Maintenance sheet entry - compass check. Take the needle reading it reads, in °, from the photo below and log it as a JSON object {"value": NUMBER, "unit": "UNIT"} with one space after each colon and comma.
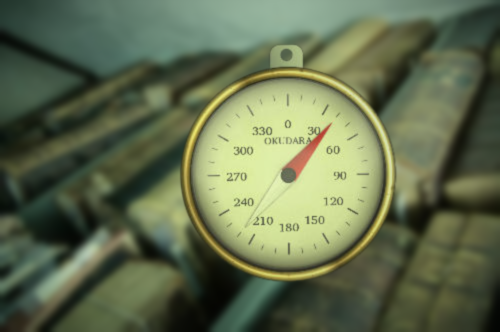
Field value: {"value": 40, "unit": "°"}
